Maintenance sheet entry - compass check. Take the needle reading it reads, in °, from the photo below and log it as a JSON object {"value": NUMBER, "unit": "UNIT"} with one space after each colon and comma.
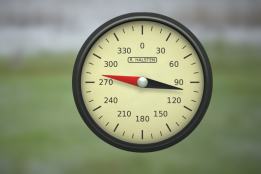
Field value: {"value": 280, "unit": "°"}
